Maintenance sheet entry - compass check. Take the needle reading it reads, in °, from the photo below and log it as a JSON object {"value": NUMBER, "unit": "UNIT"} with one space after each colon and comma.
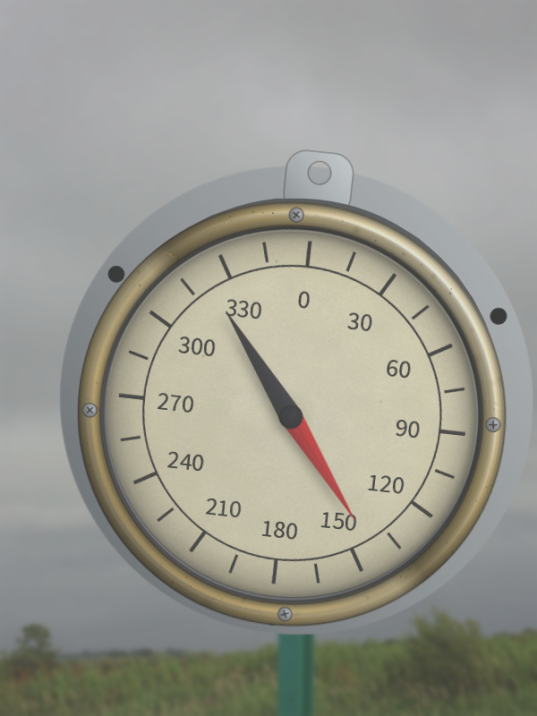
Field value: {"value": 142.5, "unit": "°"}
